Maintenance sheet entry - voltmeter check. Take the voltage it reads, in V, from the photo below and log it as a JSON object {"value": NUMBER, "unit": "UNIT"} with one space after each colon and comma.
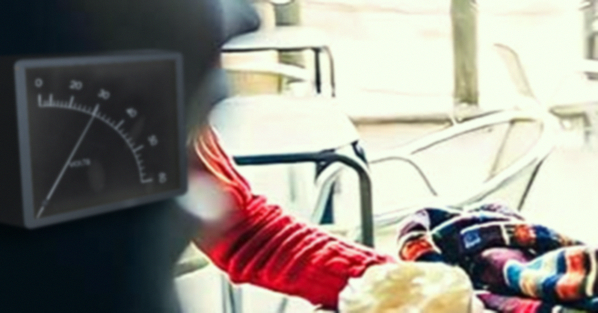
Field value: {"value": 30, "unit": "V"}
